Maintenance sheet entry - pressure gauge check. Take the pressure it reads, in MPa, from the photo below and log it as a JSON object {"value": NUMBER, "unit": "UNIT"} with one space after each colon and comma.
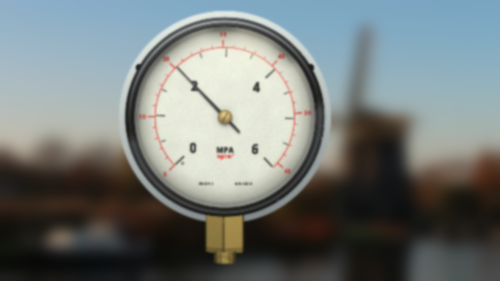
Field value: {"value": 2, "unit": "MPa"}
